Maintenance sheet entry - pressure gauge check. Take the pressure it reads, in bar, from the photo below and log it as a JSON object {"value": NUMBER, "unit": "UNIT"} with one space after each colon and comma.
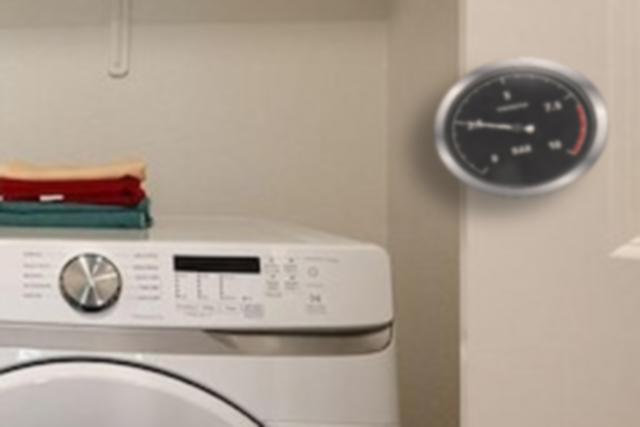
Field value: {"value": 2.5, "unit": "bar"}
